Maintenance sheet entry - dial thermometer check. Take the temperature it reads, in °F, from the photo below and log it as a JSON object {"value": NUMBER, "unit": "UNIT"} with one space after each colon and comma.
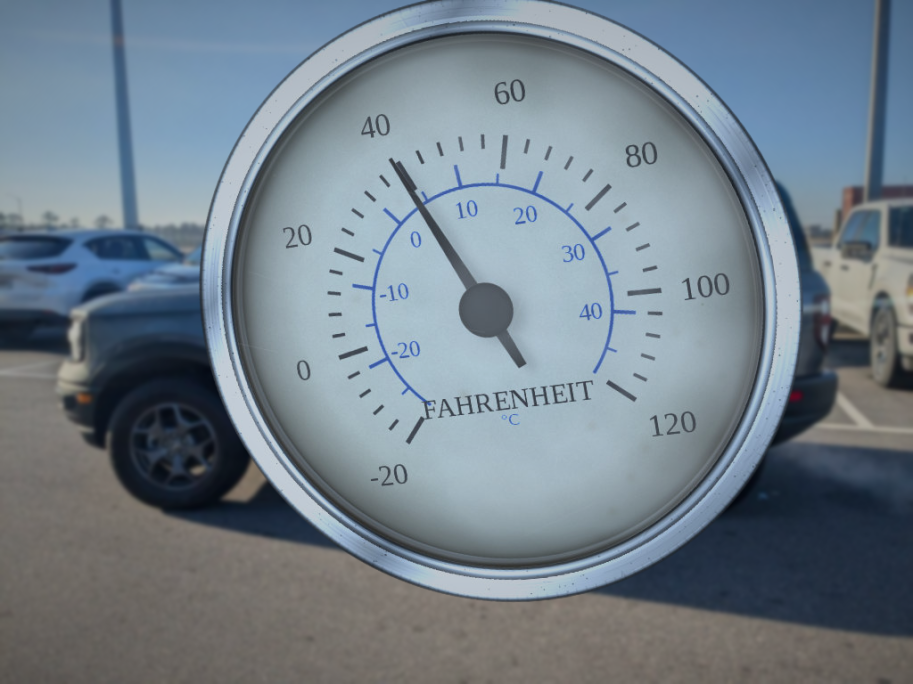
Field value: {"value": 40, "unit": "°F"}
